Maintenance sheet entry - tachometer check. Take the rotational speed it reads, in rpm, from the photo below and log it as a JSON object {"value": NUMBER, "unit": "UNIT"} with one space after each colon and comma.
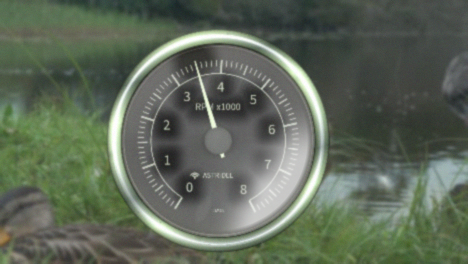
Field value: {"value": 3500, "unit": "rpm"}
